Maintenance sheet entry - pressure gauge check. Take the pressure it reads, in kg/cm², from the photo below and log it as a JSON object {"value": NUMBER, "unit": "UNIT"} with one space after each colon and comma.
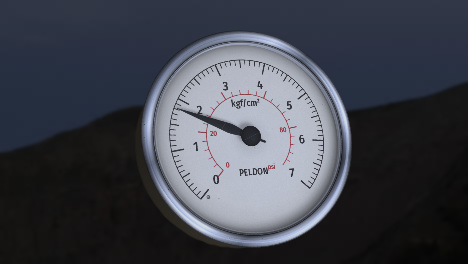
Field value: {"value": 1.8, "unit": "kg/cm²"}
